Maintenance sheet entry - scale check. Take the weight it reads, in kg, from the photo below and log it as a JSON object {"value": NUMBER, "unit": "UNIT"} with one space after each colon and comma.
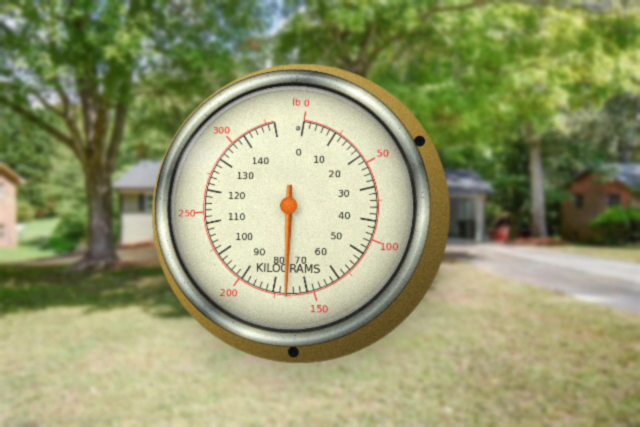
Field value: {"value": 76, "unit": "kg"}
